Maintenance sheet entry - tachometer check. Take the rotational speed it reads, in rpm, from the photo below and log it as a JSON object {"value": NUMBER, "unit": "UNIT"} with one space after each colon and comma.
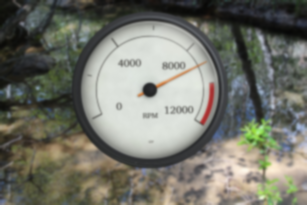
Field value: {"value": 9000, "unit": "rpm"}
